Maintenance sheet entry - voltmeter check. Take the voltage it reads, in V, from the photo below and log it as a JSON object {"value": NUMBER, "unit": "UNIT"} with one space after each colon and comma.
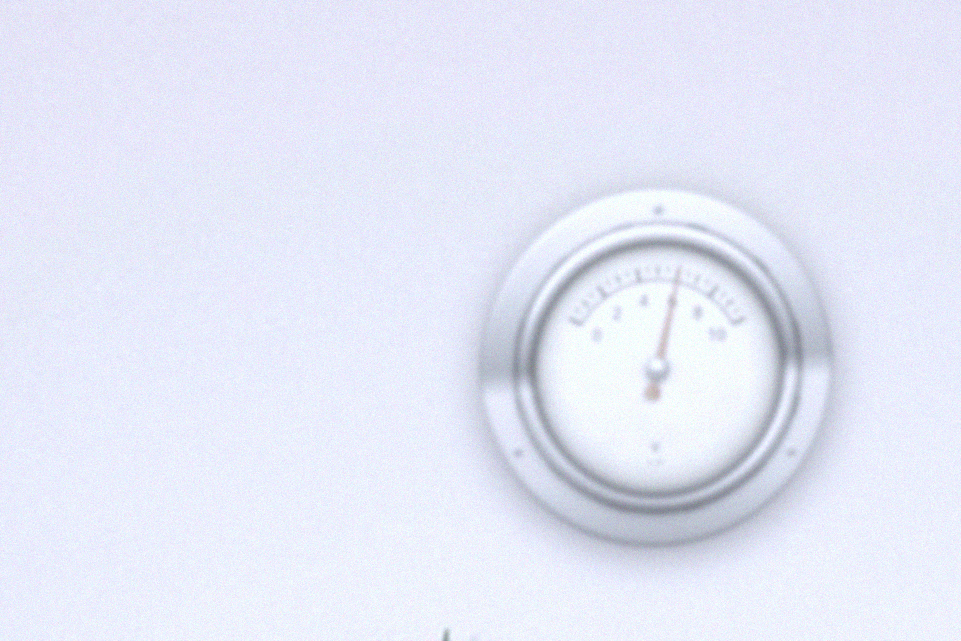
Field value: {"value": 6, "unit": "V"}
